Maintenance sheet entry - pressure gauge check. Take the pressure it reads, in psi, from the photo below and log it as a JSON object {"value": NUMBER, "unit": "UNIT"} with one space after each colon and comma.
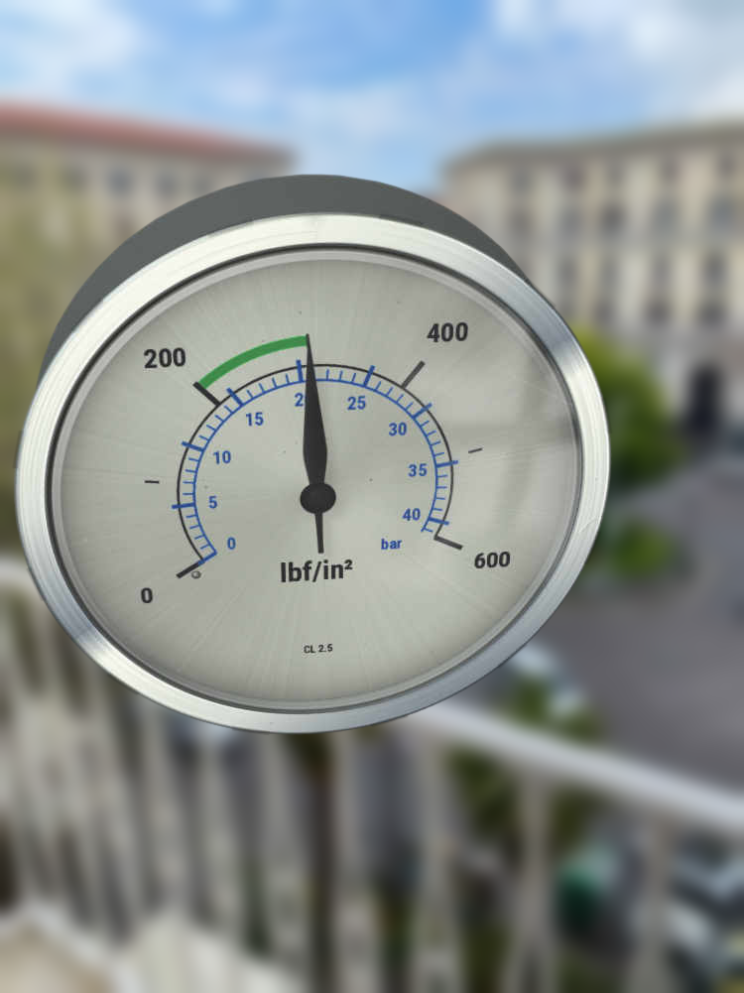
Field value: {"value": 300, "unit": "psi"}
